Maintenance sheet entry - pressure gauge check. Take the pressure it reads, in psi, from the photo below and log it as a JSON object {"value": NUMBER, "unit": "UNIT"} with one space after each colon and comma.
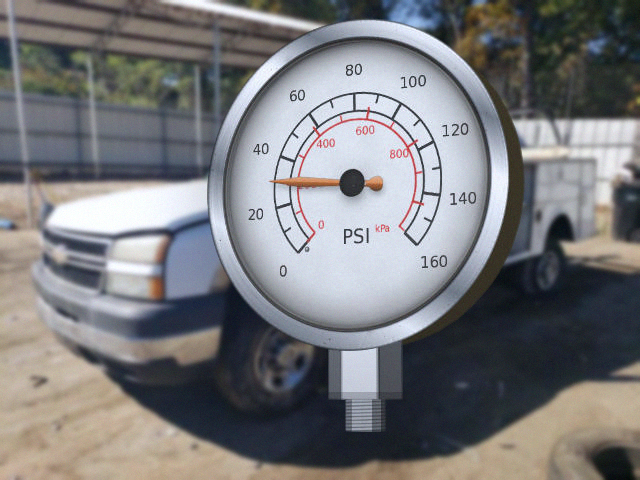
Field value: {"value": 30, "unit": "psi"}
